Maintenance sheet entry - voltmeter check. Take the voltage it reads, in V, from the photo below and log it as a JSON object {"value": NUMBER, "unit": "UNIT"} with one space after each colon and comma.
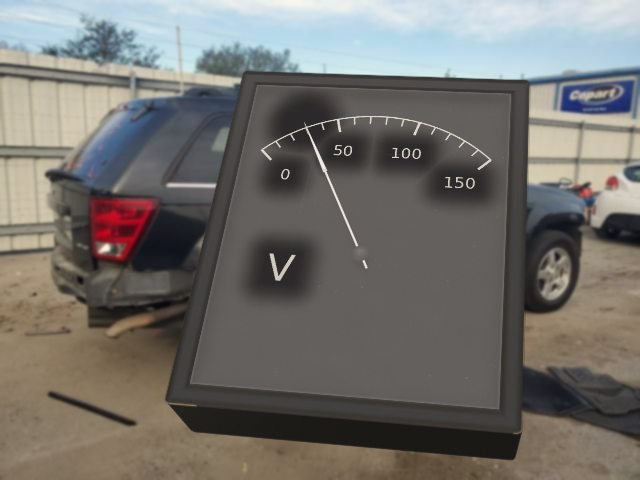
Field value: {"value": 30, "unit": "V"}
